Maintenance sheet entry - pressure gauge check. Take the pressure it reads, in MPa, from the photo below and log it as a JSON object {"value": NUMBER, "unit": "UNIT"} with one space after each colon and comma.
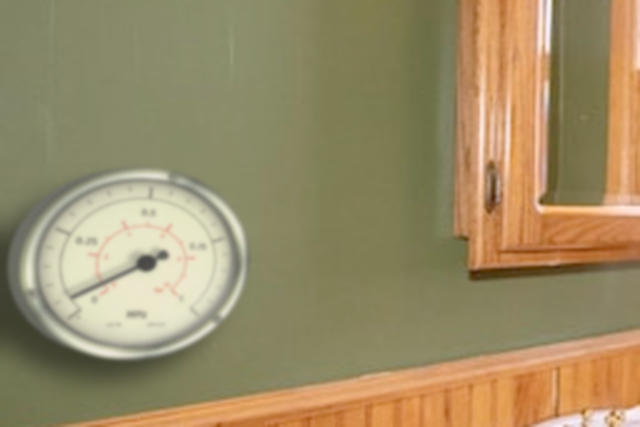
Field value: {"value": 0.05, "unit": "MPa"}
